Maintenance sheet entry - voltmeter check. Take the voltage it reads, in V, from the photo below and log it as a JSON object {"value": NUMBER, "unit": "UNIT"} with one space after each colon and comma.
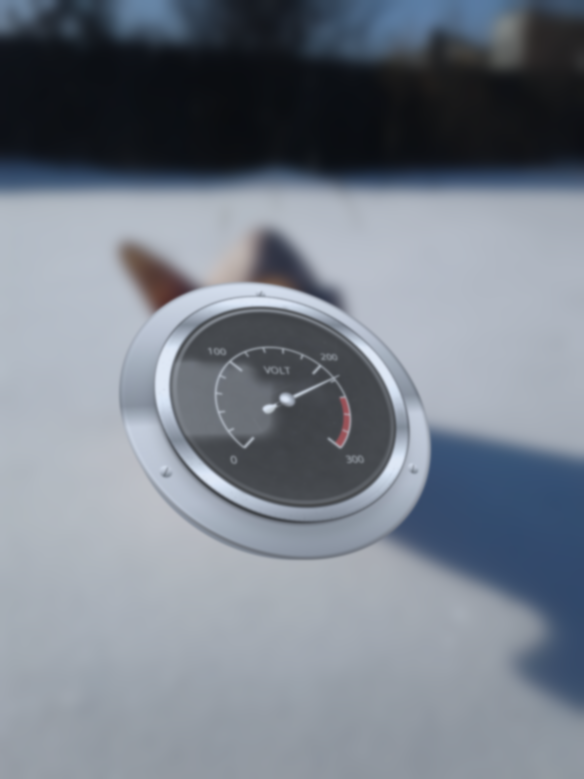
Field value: {"value": 220, "unit": "V"}
